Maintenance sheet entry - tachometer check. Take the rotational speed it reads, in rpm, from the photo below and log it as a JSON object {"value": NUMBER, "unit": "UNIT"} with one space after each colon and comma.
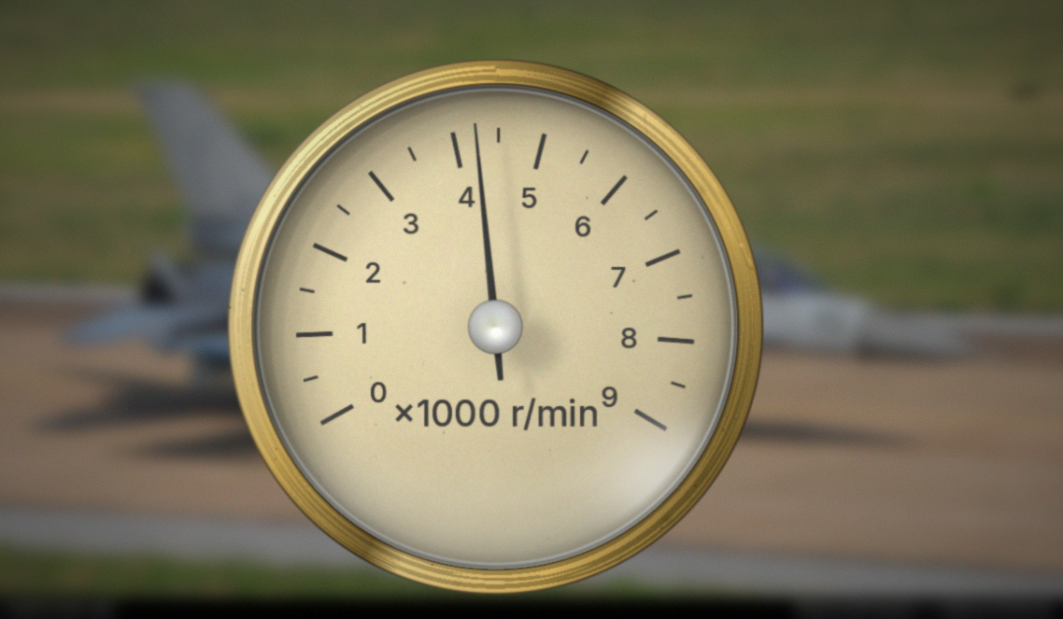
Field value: {"value": 4250, "unit": "rpm"}
